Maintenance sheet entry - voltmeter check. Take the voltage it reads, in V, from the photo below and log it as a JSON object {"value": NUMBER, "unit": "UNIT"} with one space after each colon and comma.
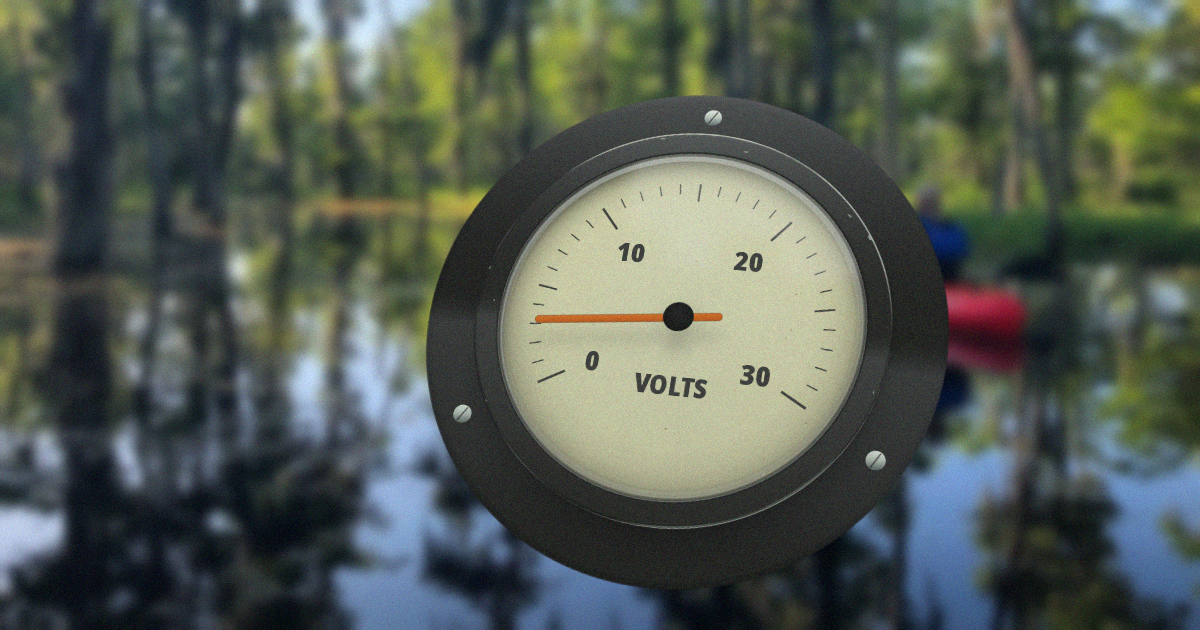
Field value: {"value": 3, "unit": "V"}
